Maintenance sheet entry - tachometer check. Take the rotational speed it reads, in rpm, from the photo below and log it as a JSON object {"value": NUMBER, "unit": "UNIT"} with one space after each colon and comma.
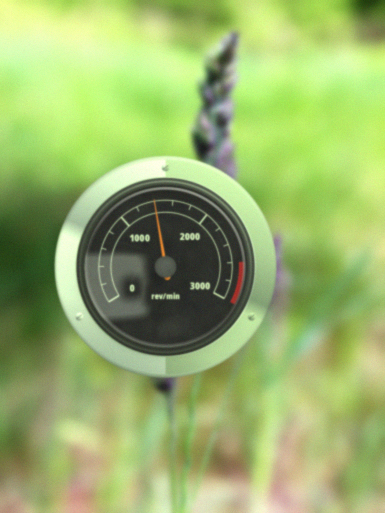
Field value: {"value": 1400, "unit": "rpm"}
